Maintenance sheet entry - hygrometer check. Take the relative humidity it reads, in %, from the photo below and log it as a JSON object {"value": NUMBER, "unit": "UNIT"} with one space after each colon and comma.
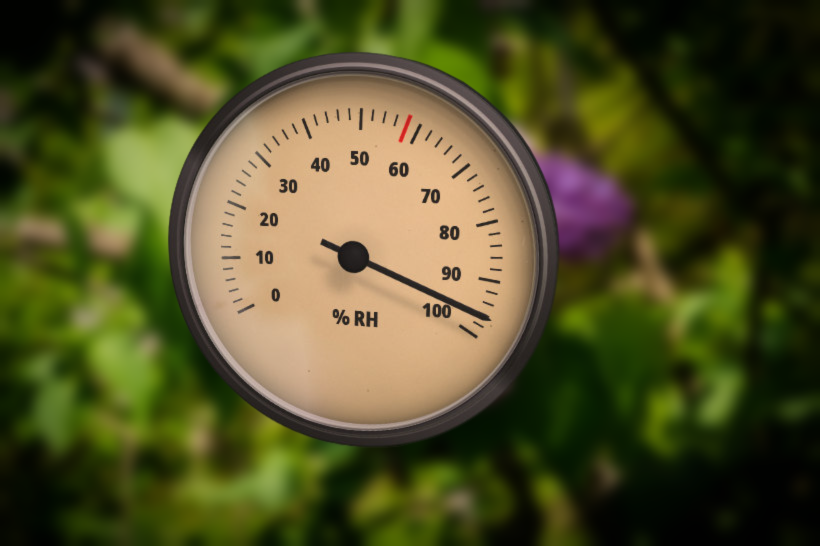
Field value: {"value": 96, "unit": "%"}
